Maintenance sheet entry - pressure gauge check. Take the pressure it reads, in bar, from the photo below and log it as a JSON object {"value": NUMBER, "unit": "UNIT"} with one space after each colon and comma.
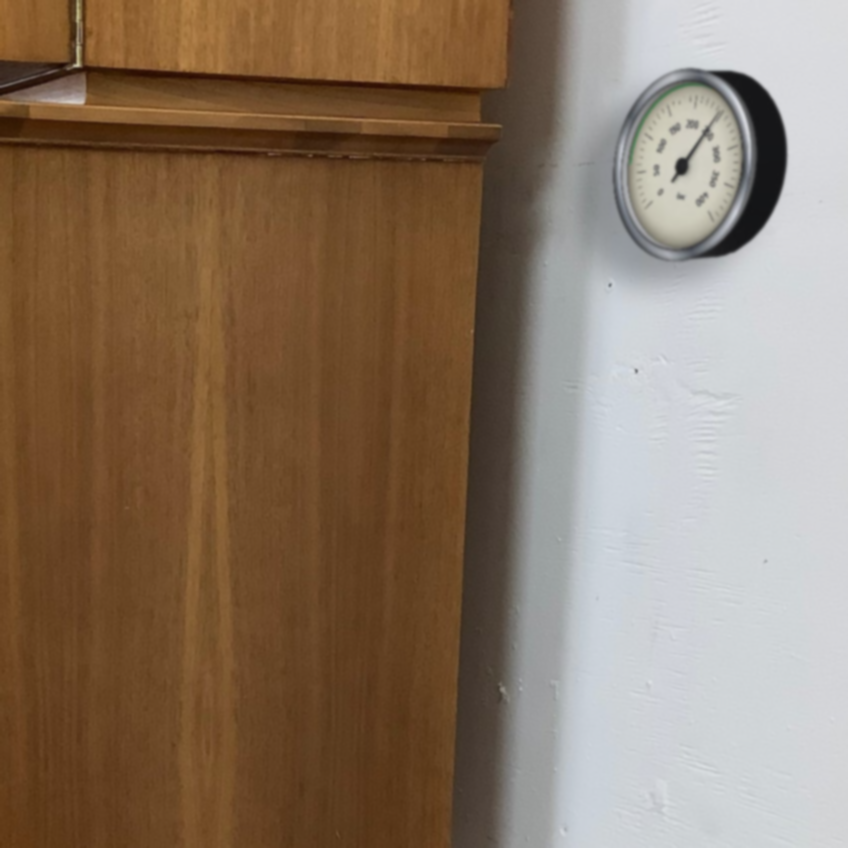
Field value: {"value": 250, "unit": "bar"}
